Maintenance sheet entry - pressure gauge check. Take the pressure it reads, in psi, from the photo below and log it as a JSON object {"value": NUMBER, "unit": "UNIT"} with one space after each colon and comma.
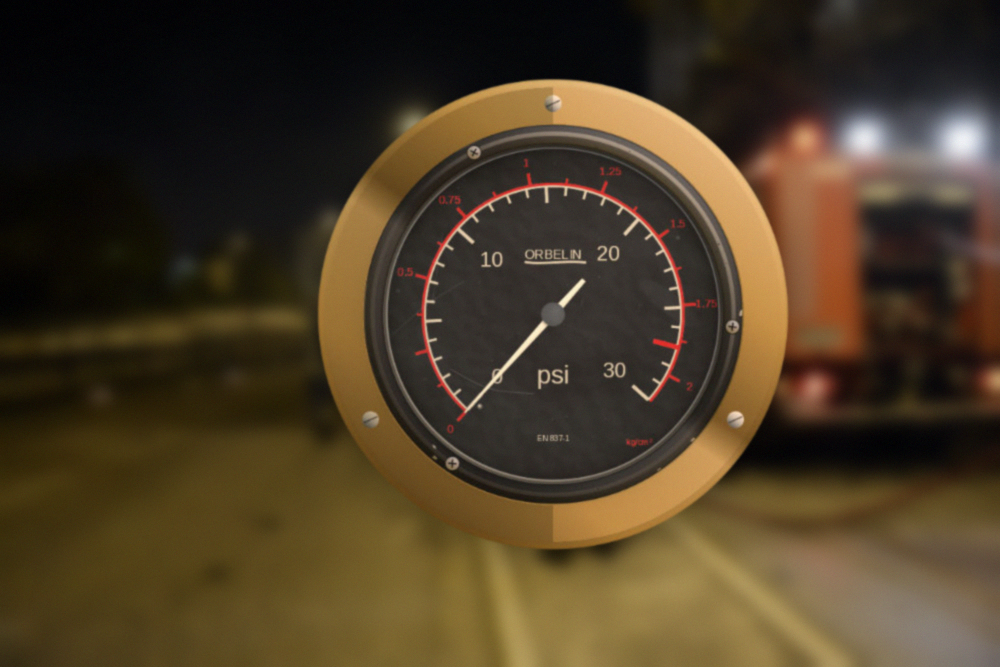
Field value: {"value": 0, "unit": "psi"}
